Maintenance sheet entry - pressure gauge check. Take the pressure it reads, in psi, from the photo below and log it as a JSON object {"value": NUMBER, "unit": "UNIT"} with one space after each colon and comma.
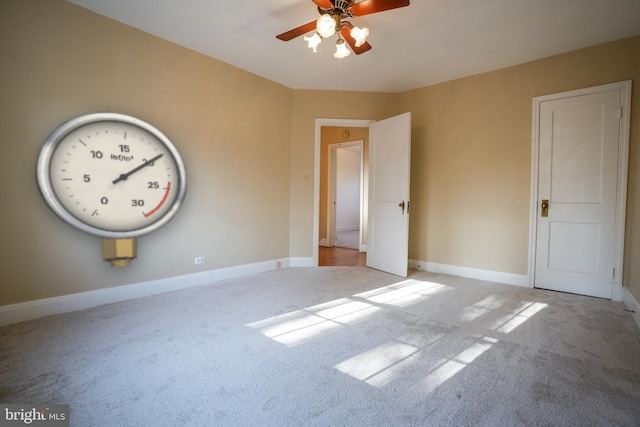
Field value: {"value": 20, "unit": "psi"}
